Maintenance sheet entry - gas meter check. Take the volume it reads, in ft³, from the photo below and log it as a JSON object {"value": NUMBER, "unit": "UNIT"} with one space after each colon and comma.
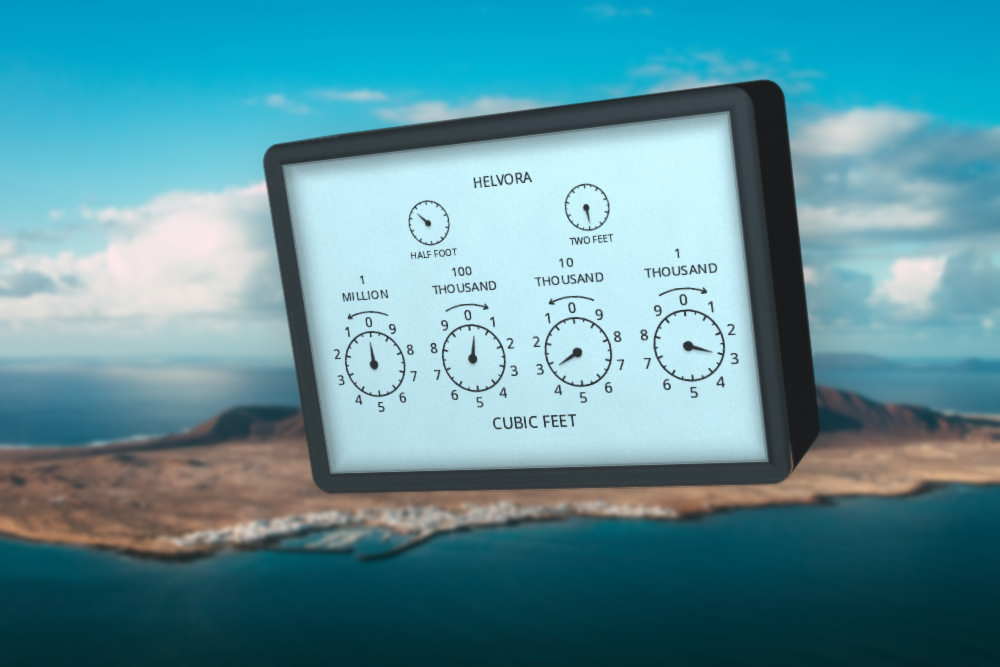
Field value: {"value": 3300, "unit": "ft³"}
